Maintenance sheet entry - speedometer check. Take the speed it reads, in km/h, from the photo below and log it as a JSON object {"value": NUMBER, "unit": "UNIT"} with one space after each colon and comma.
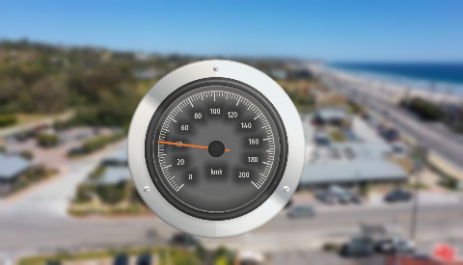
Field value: {"value": 40, "unit": "km/h"}
